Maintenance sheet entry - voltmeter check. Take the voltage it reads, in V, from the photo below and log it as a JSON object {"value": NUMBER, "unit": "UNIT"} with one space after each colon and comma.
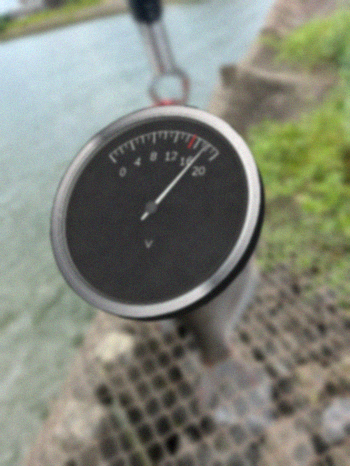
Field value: {"value": 18, "unit": "V"}
